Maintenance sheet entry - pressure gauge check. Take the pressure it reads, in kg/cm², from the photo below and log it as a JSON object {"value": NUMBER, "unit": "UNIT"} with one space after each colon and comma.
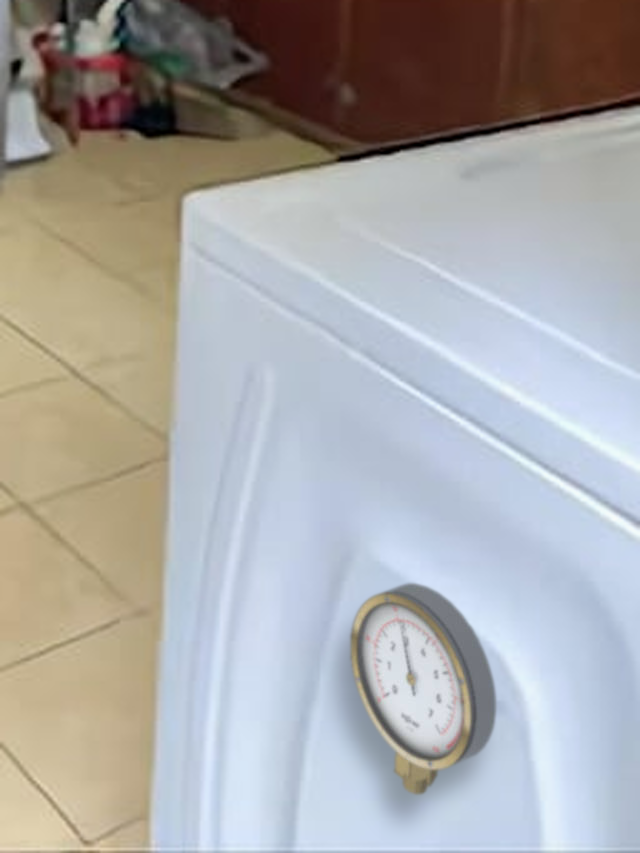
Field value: {"value": 3, "unit": "kg/cm²"}
